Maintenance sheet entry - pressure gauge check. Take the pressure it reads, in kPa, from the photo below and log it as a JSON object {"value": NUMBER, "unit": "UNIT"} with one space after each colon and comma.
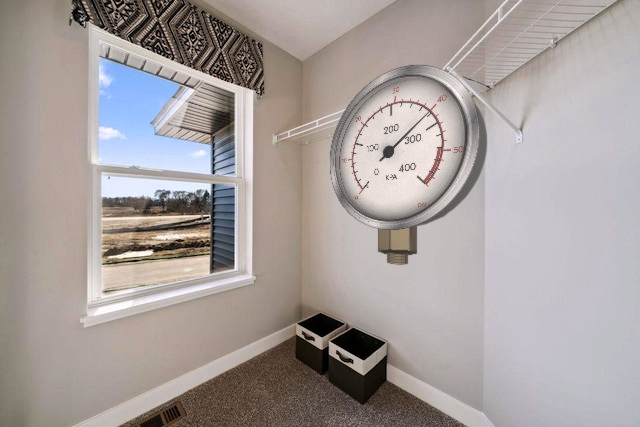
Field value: {"value": 280, "unit": "kPa"}
